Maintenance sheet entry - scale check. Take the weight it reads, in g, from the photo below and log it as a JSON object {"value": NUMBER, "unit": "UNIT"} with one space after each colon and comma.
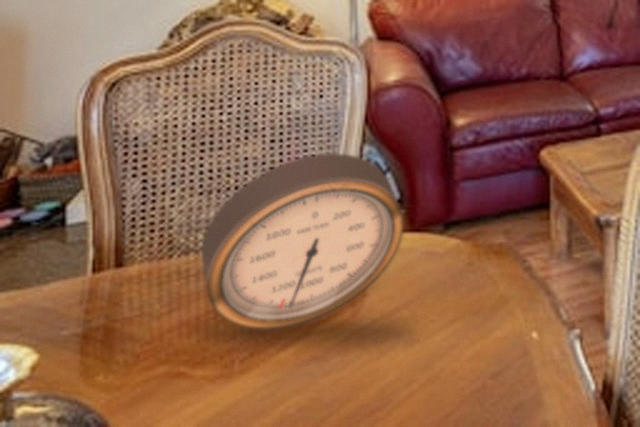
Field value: {"value": 1100, "unit": "g"}
